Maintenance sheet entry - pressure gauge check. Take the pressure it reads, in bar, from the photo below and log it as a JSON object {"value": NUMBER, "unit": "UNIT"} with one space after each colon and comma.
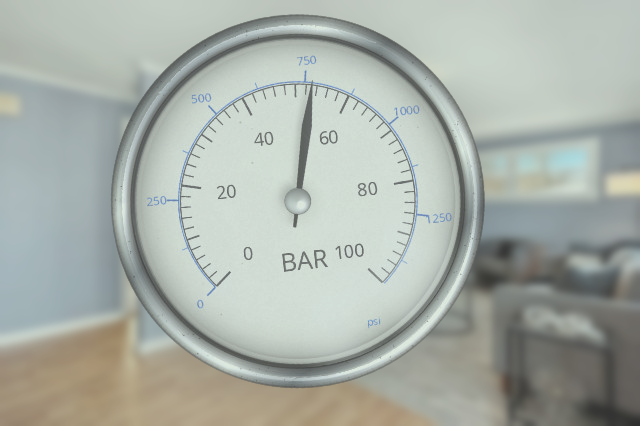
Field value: {"value": 53, "unit": "bar"}
